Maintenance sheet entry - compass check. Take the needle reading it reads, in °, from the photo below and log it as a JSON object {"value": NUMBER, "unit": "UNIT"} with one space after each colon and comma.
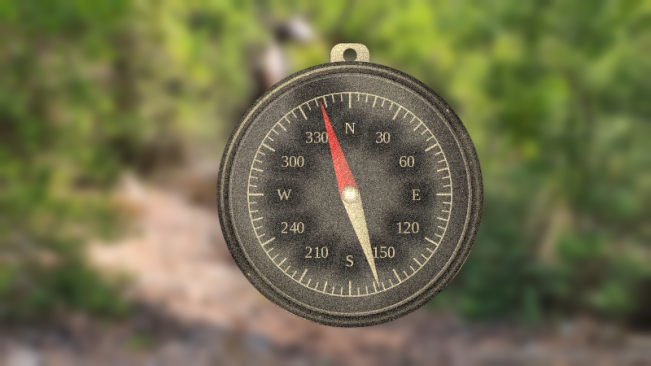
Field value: {"value": 342.5, "unit": "°"}
